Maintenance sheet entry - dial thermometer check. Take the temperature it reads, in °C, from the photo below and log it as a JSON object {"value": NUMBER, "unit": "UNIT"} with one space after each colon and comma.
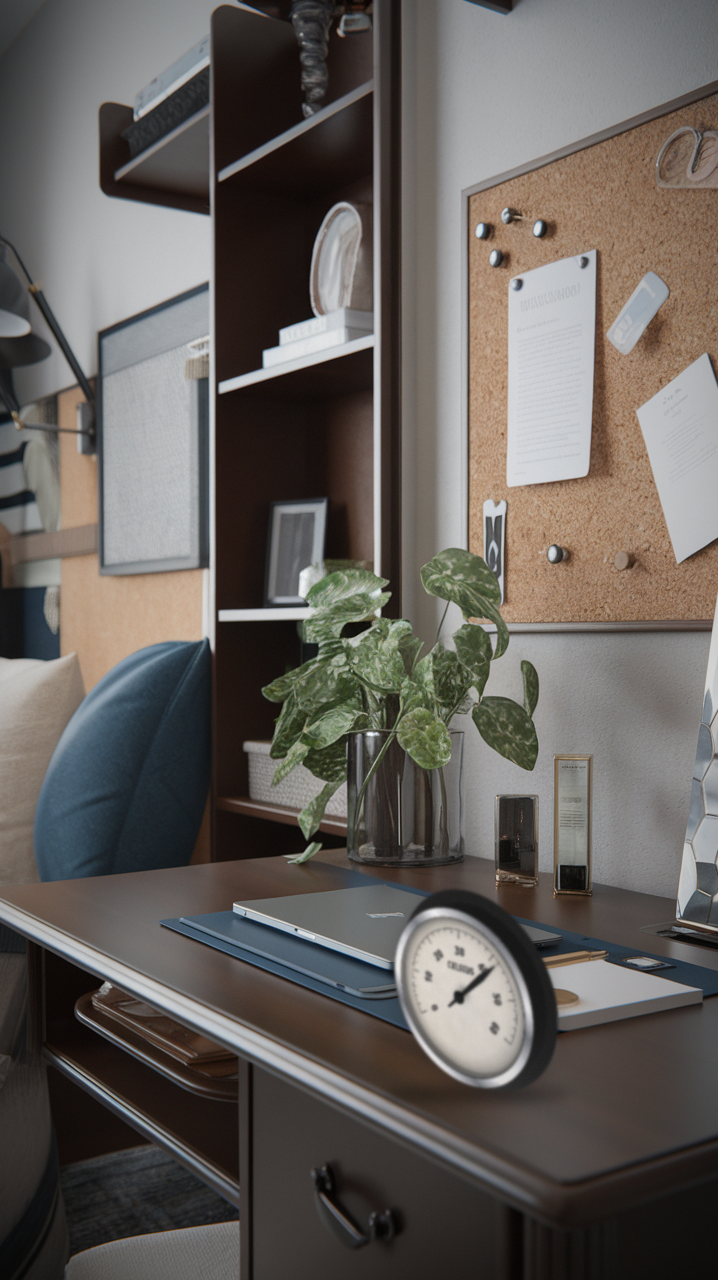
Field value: {"value": 42, "unit": "°C"}
